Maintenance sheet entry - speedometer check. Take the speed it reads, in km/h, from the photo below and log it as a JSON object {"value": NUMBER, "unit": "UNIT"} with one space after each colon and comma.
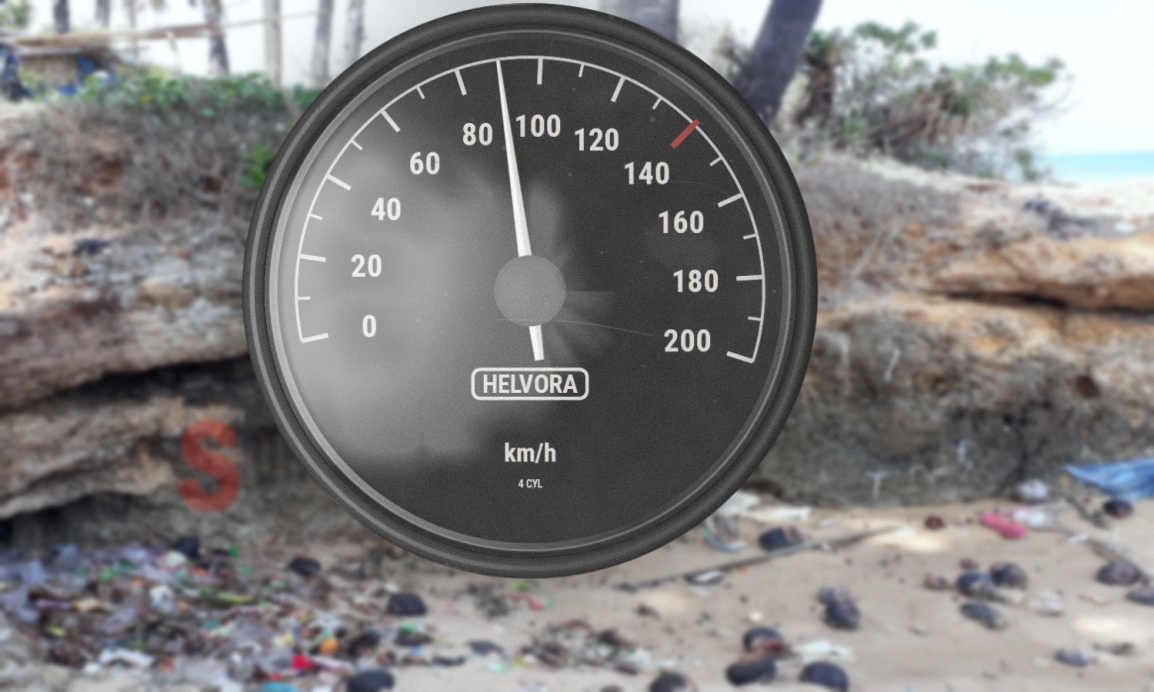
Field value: {"value": 90, "unit": "km/h"}
